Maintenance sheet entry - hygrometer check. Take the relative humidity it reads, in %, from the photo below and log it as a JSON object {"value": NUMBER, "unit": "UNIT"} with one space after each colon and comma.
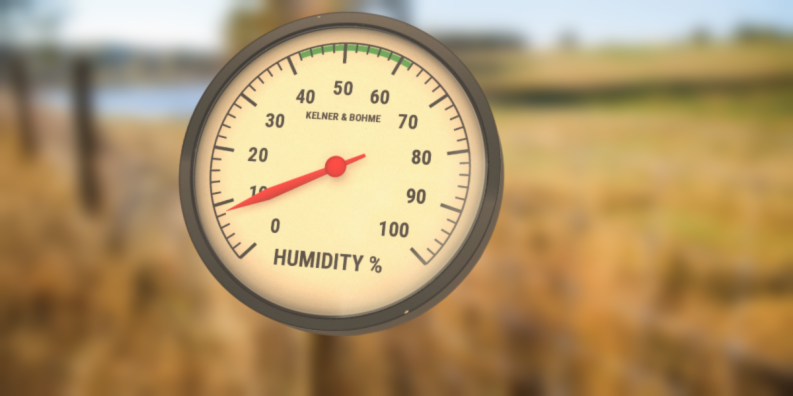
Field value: {"value": 8, "unit": "%"}
